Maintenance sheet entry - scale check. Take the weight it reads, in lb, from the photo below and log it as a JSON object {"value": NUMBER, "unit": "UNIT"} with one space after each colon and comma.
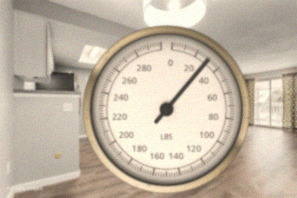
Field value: {"value": 30, "unit": "lb"}
